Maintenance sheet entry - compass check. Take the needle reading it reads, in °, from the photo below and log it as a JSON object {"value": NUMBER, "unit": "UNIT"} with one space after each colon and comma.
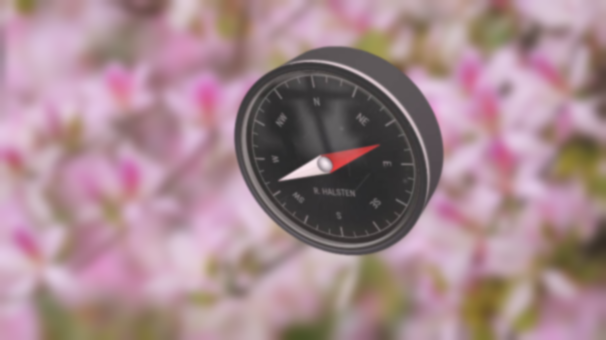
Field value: {"value": 70, "unit": "°"}
